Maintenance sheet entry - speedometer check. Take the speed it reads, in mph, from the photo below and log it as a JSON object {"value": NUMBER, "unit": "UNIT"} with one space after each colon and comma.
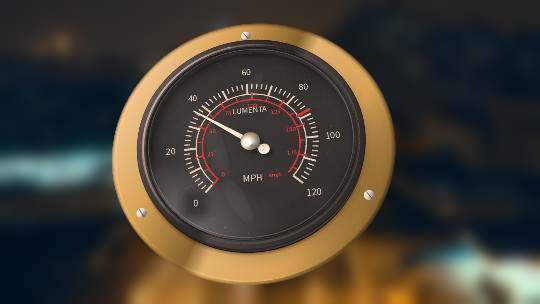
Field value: {"value": 36, "unit": "mph"}
